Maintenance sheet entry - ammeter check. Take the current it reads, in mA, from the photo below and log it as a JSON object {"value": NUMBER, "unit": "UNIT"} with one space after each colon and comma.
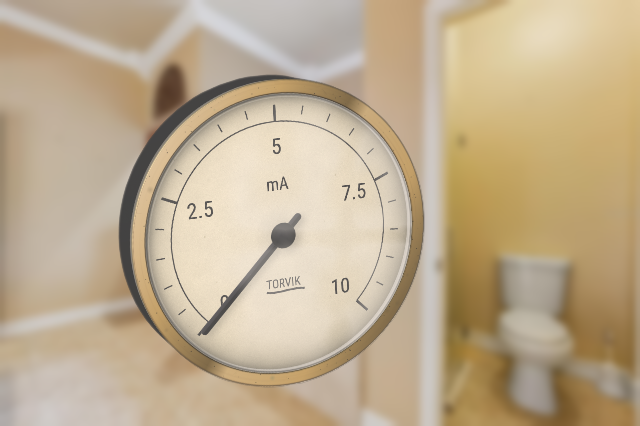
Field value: {"value": 0, "unit": "mA"}
